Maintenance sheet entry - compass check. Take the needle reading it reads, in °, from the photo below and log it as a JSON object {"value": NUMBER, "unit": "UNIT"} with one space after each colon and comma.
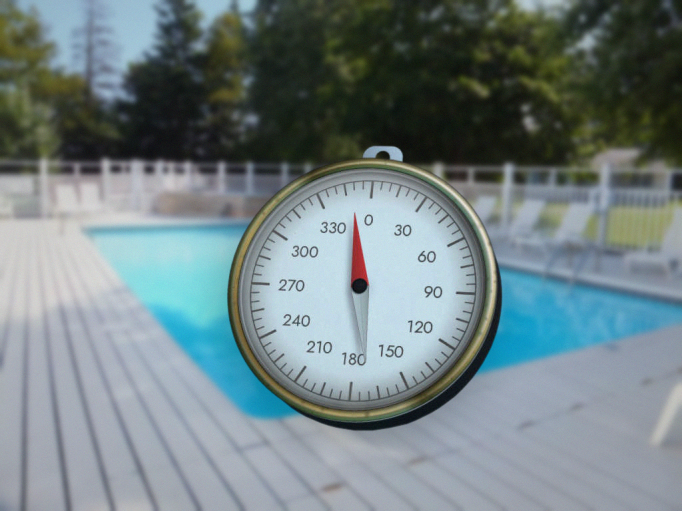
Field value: {"value": 350, "unit": "°"}
